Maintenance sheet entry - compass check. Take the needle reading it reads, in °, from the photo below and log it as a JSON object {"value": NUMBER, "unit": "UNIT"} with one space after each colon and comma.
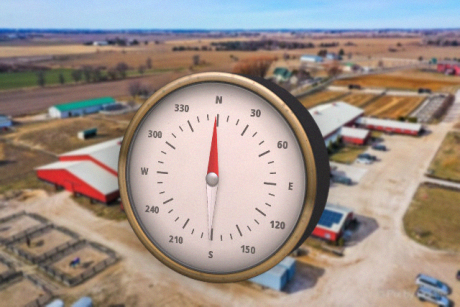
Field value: {"value": 0, "unit": "°"}
